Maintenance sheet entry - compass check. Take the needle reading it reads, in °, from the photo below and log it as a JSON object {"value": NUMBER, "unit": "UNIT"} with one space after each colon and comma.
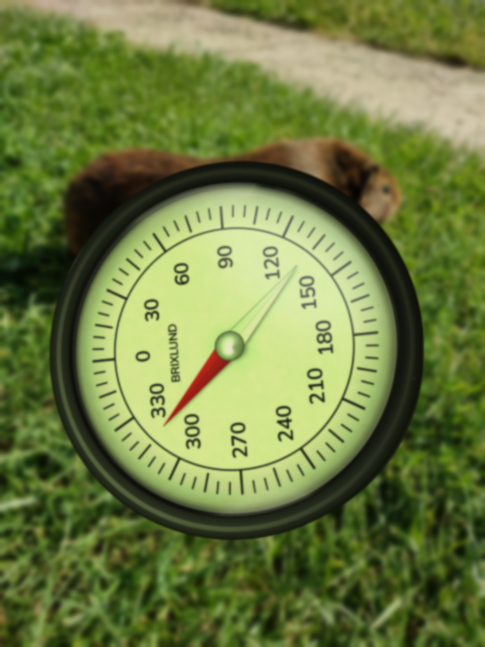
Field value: {"value": 315, "unit": "°"}
